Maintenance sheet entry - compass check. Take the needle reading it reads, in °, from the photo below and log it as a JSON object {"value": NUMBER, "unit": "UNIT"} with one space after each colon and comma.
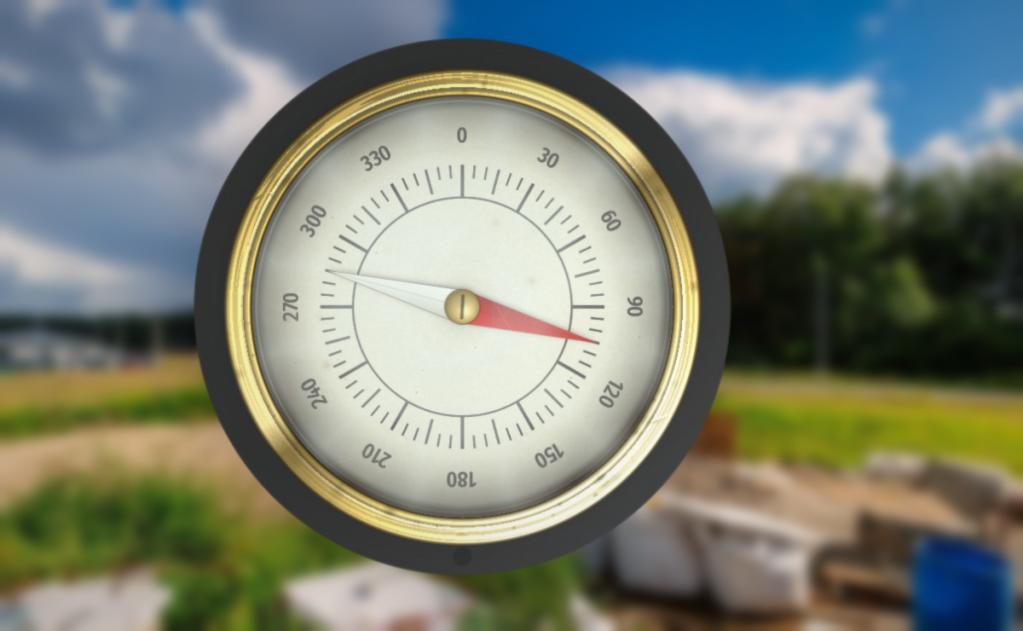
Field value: {"value": 105, "unit": "°"}
